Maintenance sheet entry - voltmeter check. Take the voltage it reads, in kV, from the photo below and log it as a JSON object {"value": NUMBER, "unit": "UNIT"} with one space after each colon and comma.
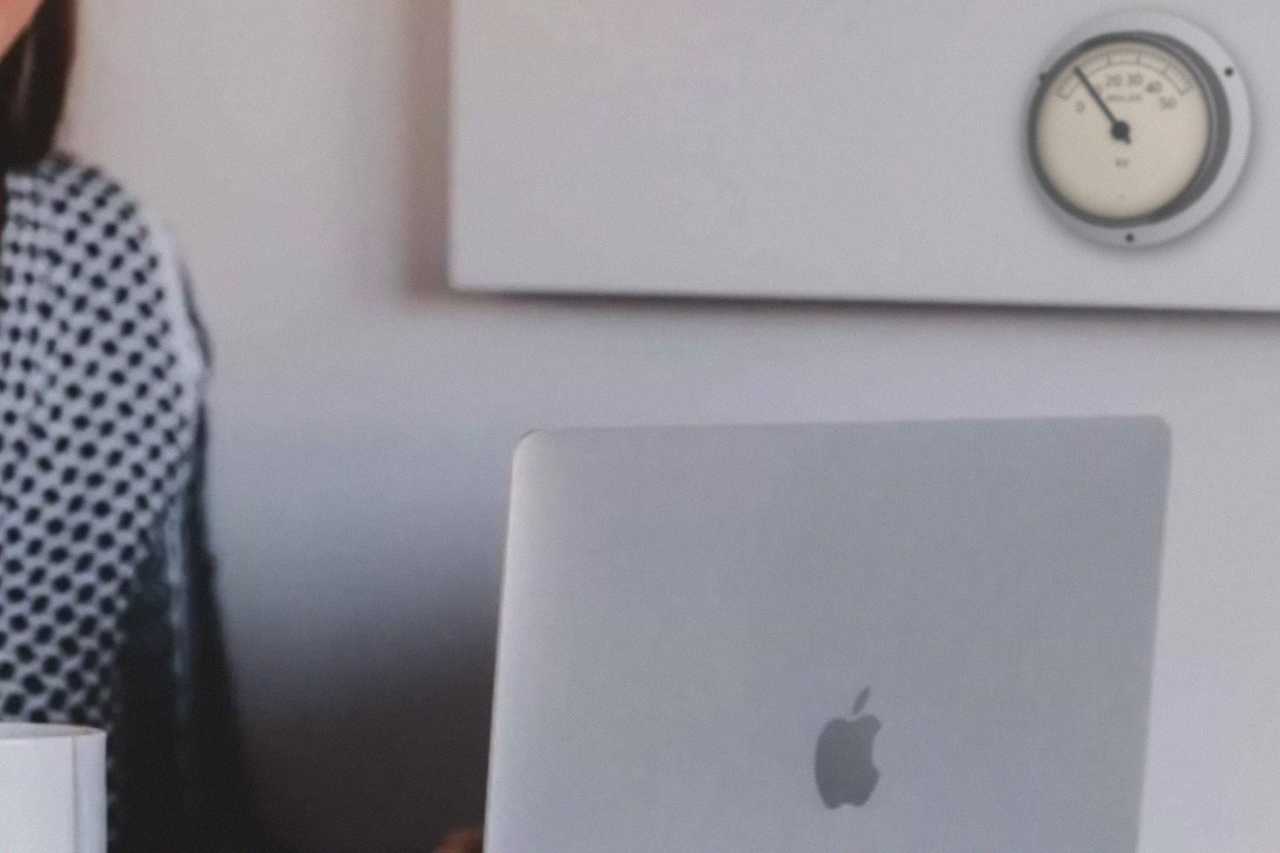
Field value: {"value": 10, "unit": "kV"}
